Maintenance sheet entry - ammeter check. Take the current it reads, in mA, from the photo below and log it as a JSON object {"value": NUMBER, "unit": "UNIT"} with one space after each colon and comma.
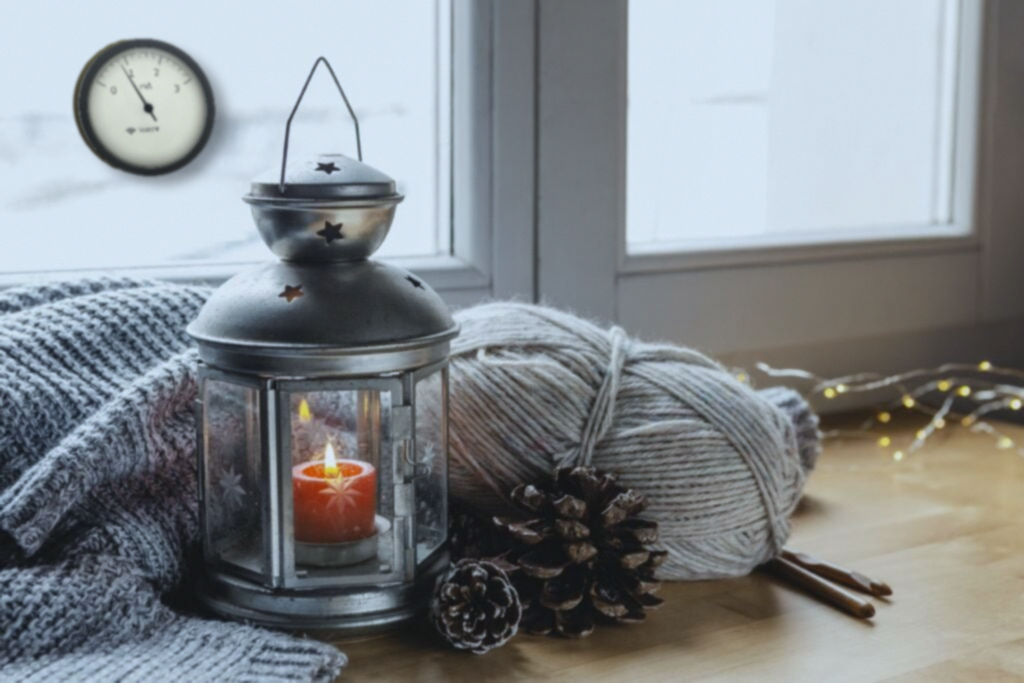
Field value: {"value": 0.8, "unit": "mA"}
